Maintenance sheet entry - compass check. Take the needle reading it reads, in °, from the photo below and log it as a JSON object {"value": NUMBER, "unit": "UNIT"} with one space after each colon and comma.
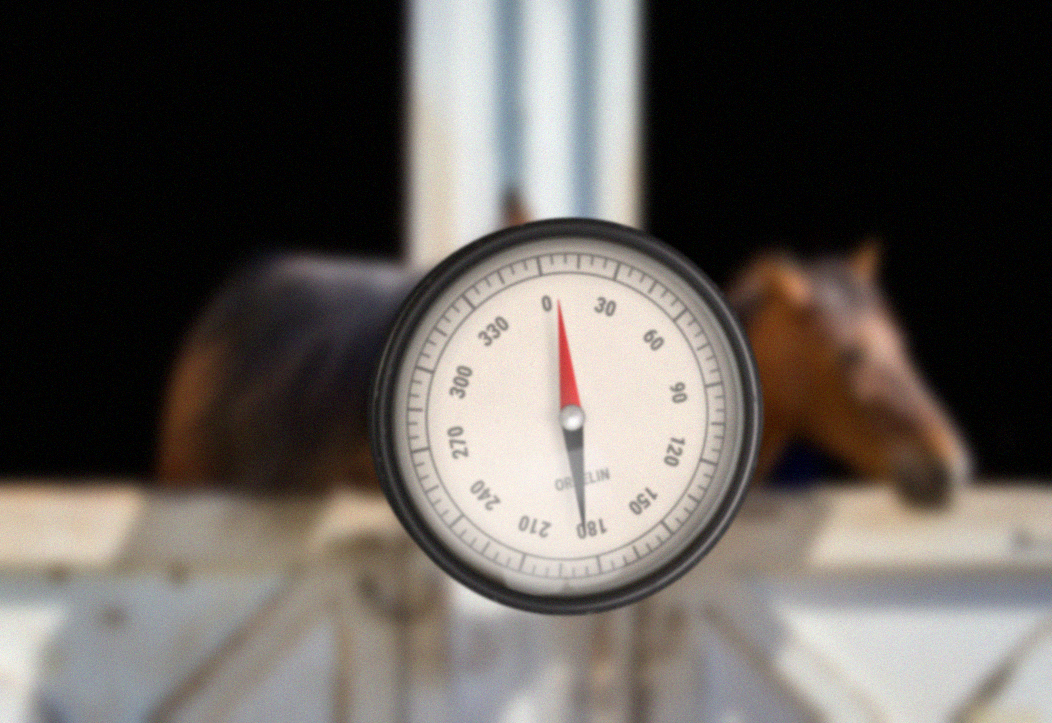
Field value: {"value": 5, "unit": "°"}
